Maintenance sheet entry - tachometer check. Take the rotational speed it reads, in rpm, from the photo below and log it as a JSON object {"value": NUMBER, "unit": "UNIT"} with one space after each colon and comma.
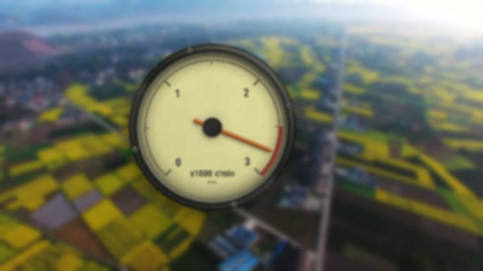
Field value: {"value": 2750, "unit": "rpm"}
